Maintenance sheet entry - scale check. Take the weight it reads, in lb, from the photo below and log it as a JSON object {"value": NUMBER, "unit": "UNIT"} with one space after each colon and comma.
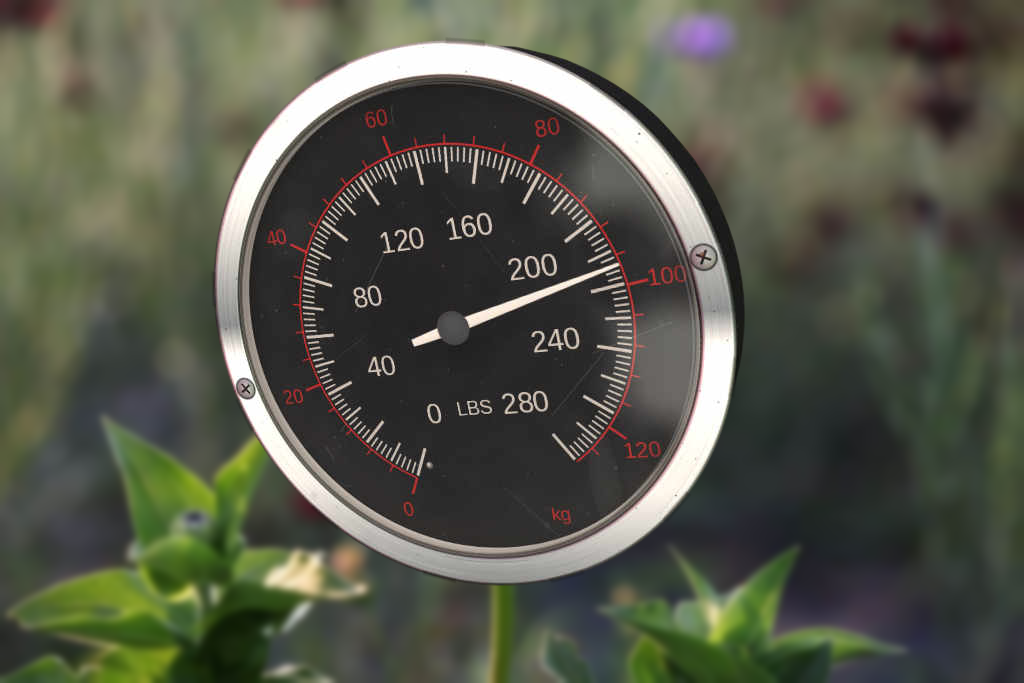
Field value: {"value": 214, "unit": "lb"}
